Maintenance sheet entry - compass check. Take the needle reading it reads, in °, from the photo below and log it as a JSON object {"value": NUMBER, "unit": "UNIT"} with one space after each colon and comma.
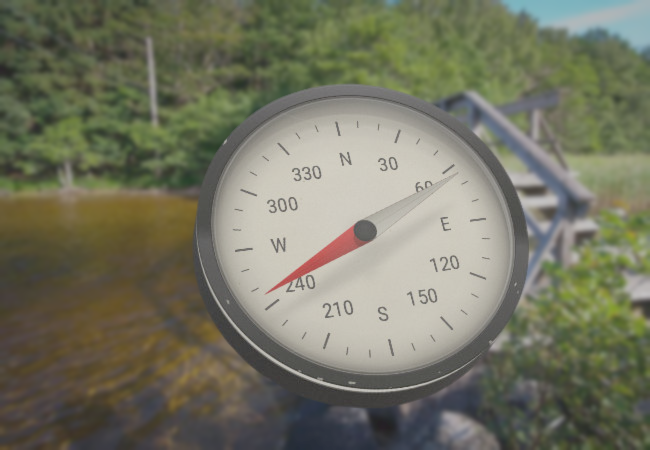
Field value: {"value": 245, "unit": "°"}
